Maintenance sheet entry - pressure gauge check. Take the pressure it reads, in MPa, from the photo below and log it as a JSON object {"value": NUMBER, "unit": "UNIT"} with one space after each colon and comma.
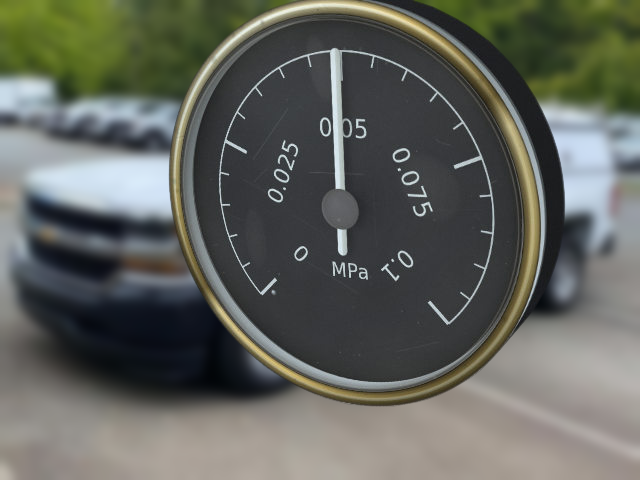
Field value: {"value": 0.05, "unit": "MPa"}
